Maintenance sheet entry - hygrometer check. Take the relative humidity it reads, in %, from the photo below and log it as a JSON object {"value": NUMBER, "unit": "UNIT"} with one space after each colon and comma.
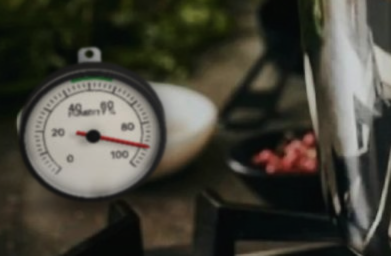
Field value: {"value": 90, "unit": "%"}
